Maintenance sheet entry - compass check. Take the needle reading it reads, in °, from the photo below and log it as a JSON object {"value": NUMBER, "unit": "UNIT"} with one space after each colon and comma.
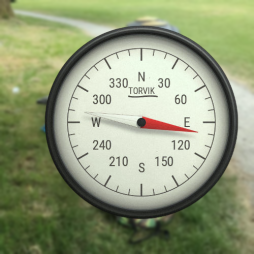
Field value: {"value": 100, "unit": "°"}
